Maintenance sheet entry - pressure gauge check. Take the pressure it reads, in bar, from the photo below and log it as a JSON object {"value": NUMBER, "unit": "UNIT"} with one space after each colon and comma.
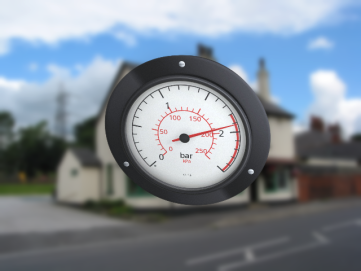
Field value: {"value": 1.9, "unit": "bar"}
